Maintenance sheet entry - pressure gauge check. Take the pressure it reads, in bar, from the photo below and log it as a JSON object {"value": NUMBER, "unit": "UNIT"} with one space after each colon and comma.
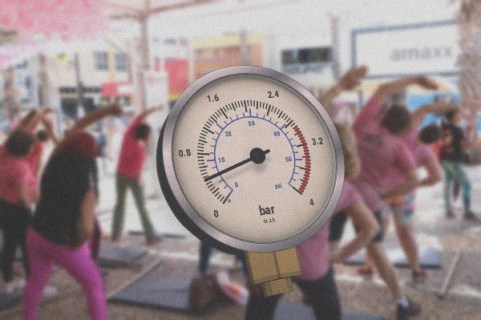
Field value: {"value": 0.4, "unit": "bar"}
